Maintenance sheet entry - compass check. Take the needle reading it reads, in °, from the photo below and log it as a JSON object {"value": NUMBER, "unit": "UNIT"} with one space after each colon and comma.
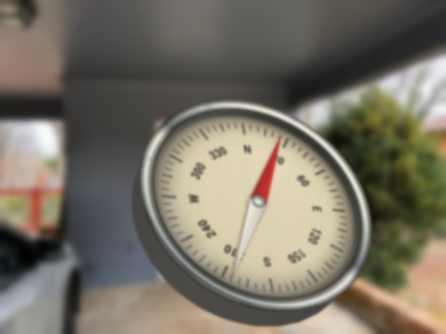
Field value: {"value": 25, "unit": "°"}
